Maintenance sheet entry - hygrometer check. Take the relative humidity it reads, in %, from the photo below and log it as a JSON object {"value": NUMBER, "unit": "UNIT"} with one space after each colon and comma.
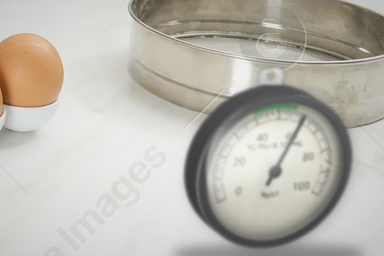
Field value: {"value": 60, "unit": "%"}
